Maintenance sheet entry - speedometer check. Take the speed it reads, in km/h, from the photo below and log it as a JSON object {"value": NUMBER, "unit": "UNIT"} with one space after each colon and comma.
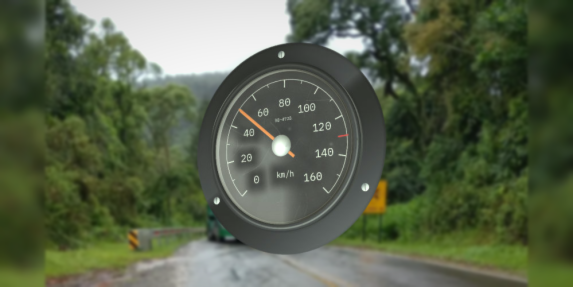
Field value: {"value": 50, "unit": "km/h"}
